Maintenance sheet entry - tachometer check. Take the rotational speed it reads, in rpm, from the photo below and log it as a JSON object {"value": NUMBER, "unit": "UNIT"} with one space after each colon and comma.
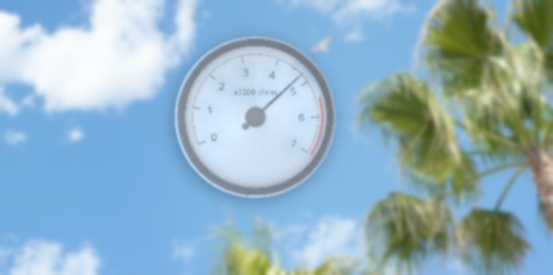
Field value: {"value": 4750, "unit": "rpm"}
